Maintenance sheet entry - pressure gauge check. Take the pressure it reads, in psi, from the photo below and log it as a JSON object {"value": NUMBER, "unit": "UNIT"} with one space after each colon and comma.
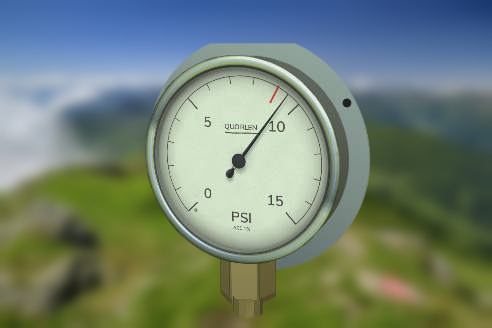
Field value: {"value": 9.5, "unit": "psi"}
